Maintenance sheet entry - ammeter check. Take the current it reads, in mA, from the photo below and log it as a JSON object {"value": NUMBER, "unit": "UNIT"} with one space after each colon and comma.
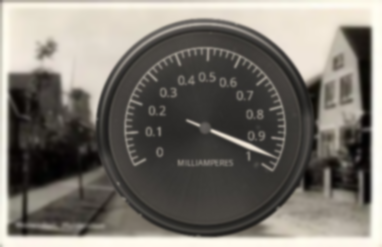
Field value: {"value": 0.96, "unit": "mA"}
